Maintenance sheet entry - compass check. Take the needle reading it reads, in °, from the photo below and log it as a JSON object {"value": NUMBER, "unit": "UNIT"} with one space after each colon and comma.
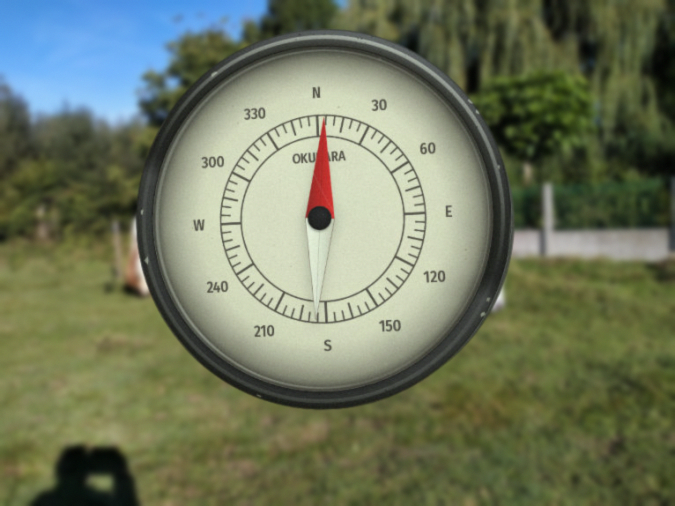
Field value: {"value": 5, "unit": "°"}
